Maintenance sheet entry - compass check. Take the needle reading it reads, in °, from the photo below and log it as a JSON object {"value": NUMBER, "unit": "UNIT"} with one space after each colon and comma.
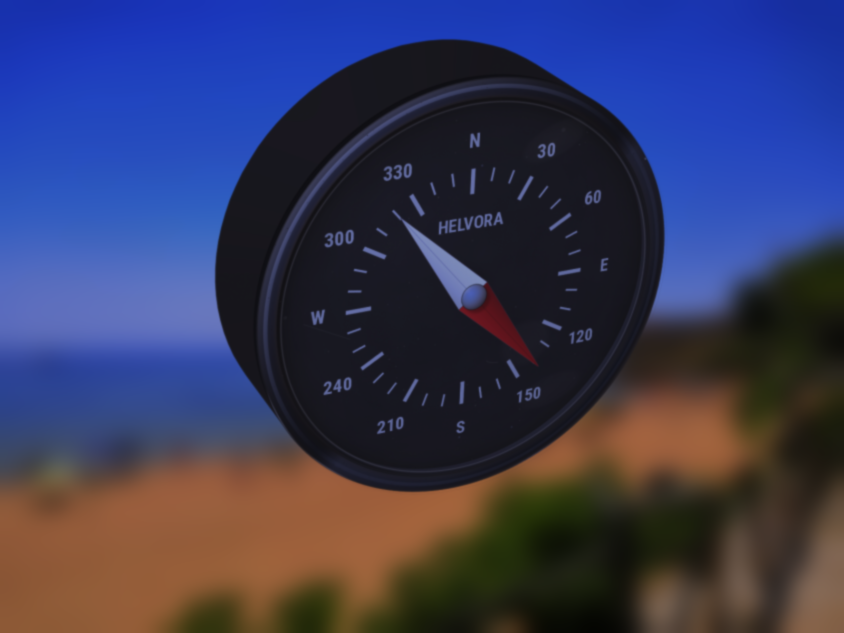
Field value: {"value": 140, "unit": "°"}
